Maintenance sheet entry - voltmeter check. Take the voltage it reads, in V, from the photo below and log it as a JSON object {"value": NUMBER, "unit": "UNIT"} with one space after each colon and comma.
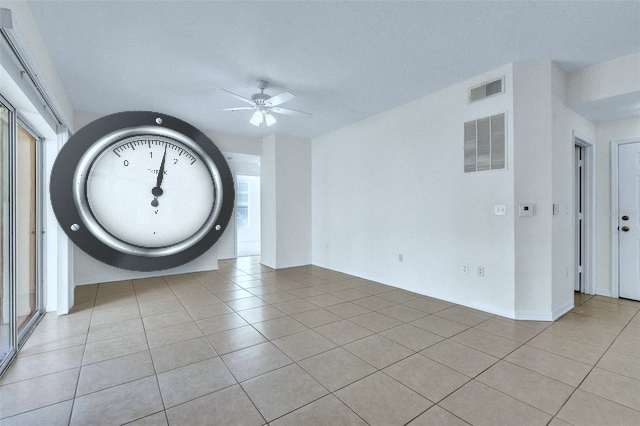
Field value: {"value": 1.5, "unit": "V"}
